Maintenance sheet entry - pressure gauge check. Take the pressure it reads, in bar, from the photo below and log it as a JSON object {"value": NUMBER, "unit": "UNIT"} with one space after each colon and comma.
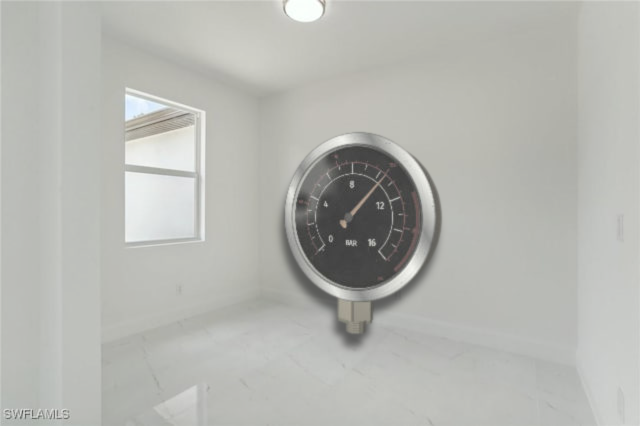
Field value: {"value": 10.5, "unit": "bar"}
